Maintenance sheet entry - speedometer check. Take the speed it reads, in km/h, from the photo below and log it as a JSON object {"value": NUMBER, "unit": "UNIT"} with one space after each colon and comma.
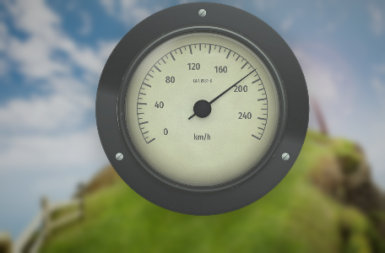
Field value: {"value": 190, "unit": "km/h"}
